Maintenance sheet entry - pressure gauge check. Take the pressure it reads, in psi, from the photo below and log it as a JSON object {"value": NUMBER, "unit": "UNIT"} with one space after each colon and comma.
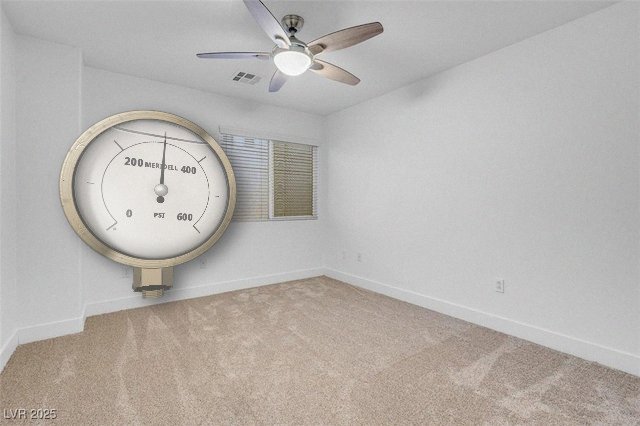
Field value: {"value": 300, "unit": "psi"}
